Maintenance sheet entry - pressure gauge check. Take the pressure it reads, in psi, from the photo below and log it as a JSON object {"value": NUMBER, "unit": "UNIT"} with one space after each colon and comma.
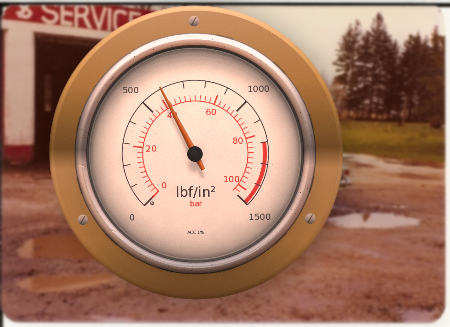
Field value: {"value": 600, "unit": "psi"}
